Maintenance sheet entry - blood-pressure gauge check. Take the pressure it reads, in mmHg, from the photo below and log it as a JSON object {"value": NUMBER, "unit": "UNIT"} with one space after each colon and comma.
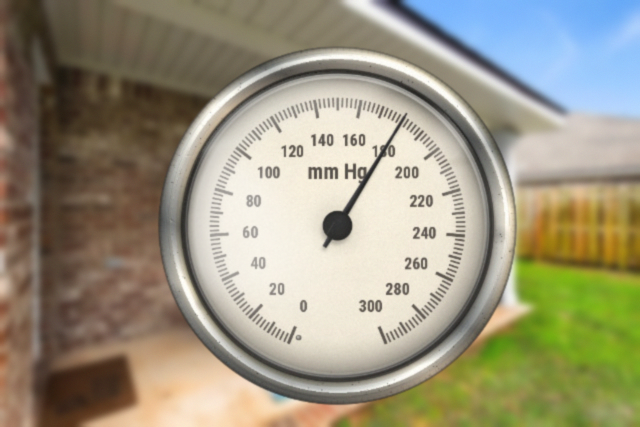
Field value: {"value": 180, "unit": "mmHg"}
